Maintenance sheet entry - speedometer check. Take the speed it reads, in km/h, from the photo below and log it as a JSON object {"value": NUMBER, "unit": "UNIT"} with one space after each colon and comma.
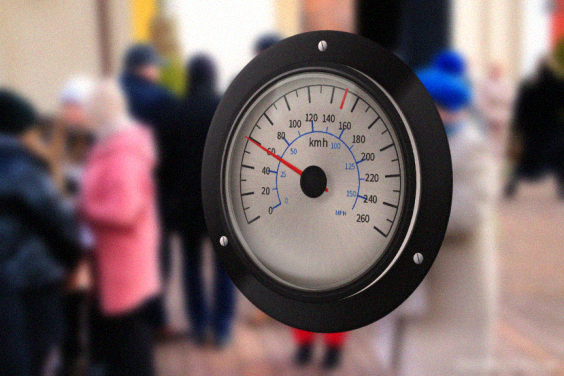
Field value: {"value": 60, "unit": "km/h"}
